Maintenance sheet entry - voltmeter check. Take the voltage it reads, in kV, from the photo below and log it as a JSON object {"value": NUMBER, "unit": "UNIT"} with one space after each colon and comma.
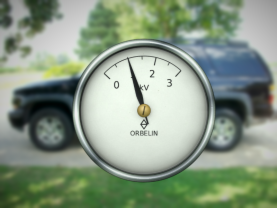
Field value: {"value": 1, "unit": "kV"}
